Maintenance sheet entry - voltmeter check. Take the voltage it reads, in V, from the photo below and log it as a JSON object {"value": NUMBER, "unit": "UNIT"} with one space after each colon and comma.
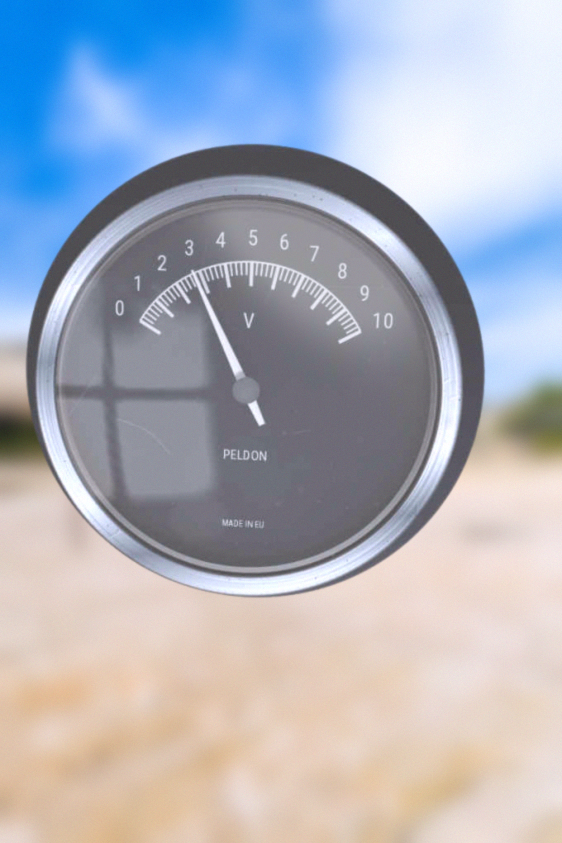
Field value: {"value": 2.8, "unit": "V"}
